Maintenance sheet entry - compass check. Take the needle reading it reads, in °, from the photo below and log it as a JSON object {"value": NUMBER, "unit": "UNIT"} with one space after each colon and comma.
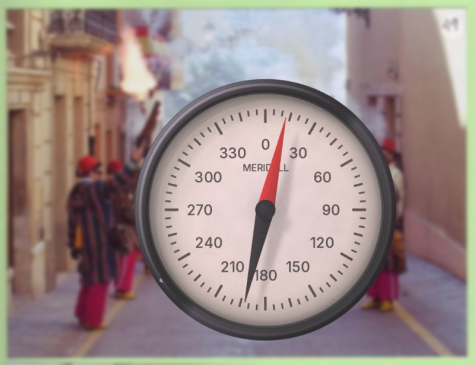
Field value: {"value": 12.5, "unit": "°"}
